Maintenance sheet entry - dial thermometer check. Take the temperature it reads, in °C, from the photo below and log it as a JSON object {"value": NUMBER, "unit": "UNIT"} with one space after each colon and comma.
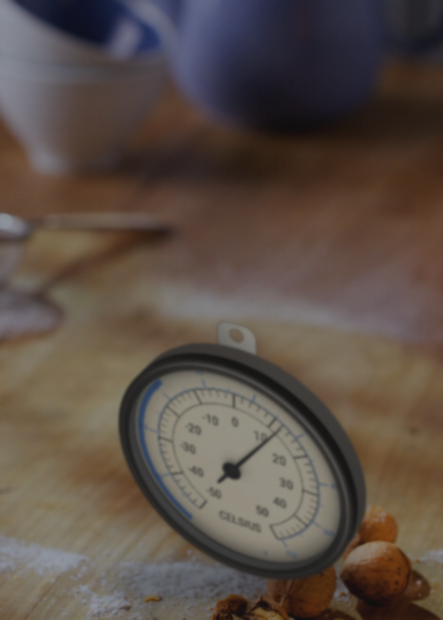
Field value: {"value": 12, "unit": "°C"}
